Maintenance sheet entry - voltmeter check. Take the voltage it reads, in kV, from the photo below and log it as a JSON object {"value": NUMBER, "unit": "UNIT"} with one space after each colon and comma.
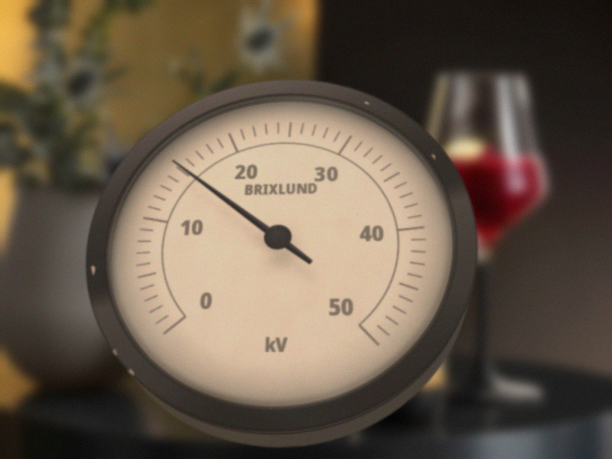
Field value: {"value": 15, "unit": "kV"}
